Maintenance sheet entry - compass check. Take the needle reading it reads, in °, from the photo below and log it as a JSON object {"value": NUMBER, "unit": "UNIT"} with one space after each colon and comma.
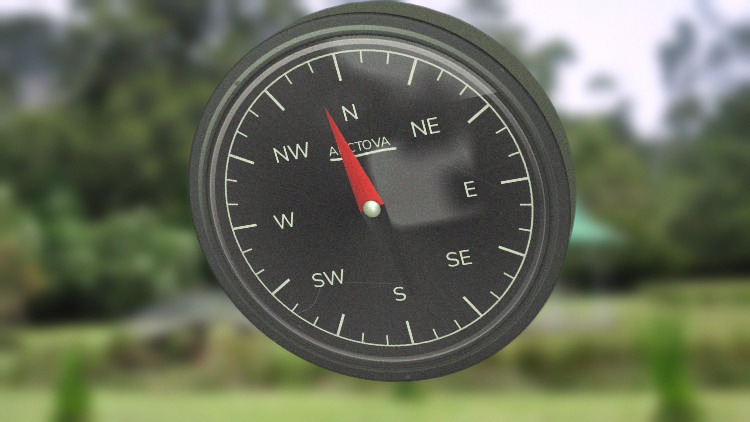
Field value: {"value": 350, "unit": "°"}
